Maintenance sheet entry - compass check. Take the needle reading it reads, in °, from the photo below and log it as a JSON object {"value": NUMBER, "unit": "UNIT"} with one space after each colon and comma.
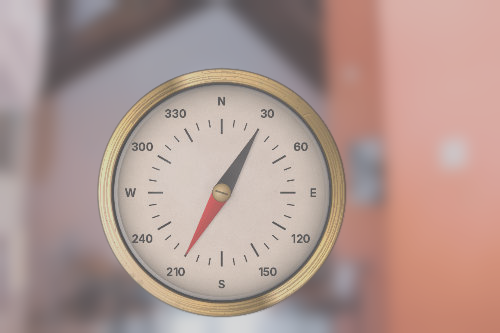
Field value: {"value": 210, "unit": "°"}
